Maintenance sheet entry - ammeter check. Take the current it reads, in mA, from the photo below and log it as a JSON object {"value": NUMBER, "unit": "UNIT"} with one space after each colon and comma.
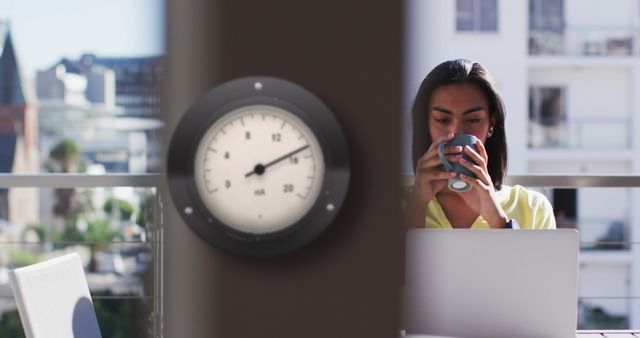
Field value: {"value": 15, "unit": "mA"}
